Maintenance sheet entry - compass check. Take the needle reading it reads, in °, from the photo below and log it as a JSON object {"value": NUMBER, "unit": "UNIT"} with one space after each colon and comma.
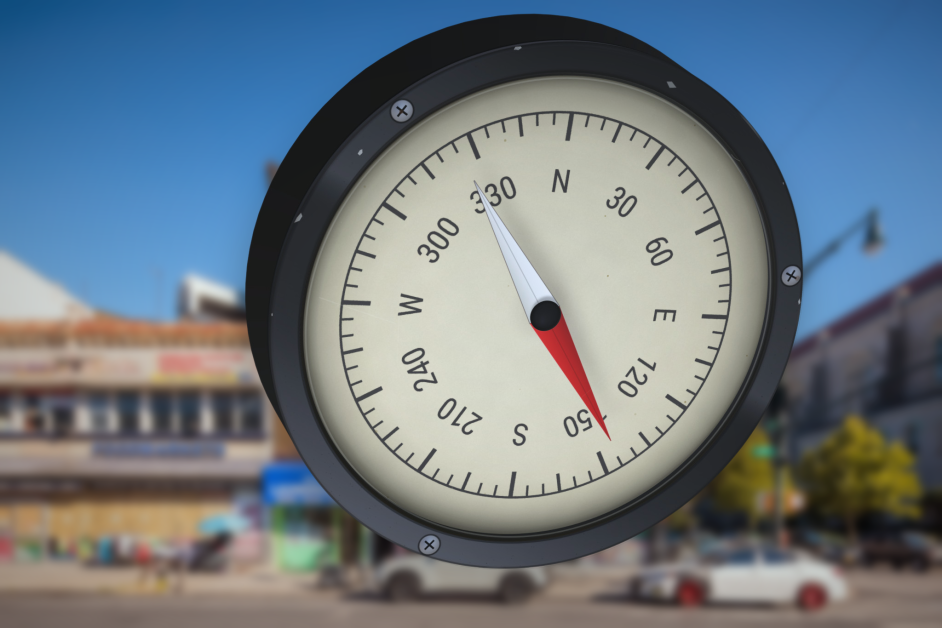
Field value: {"value": 145, "unit": "°"}
